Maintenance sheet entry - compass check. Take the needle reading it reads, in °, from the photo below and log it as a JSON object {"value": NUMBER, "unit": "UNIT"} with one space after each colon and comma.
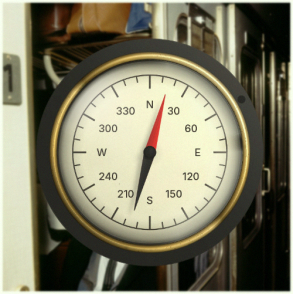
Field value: {"value": 15, "unit": "°"}
